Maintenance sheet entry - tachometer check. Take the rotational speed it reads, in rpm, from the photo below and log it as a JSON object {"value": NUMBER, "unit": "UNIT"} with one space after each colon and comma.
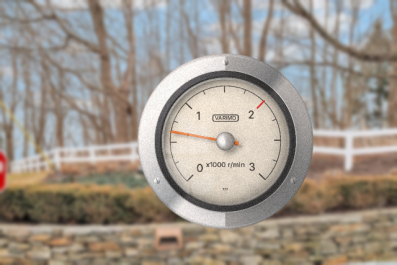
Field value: {"value": 625, "unit": "rpm"}
